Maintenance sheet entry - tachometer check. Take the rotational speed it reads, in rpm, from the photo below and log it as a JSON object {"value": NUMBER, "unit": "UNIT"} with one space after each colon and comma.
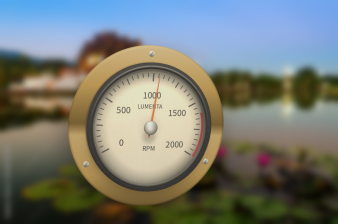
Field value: {"value": 1050, "unit": "rpm"}
